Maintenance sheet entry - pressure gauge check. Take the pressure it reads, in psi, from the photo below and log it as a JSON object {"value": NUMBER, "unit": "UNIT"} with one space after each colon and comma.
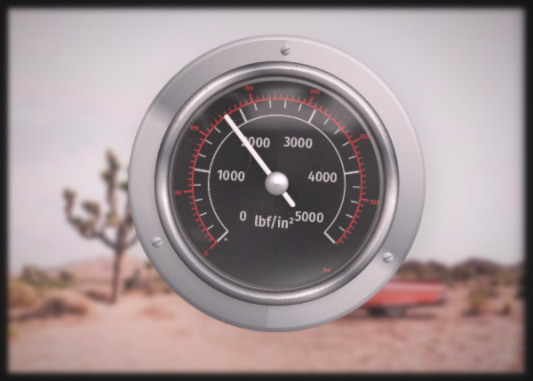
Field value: {"value": 1800, "unit": "psi"}
